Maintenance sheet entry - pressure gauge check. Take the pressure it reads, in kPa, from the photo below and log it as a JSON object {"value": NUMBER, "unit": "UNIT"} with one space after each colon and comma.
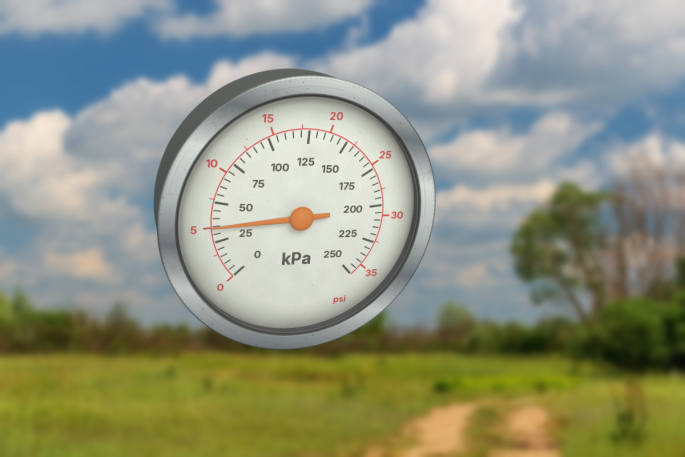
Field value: {"value": 35, "unit": "kPa"}
